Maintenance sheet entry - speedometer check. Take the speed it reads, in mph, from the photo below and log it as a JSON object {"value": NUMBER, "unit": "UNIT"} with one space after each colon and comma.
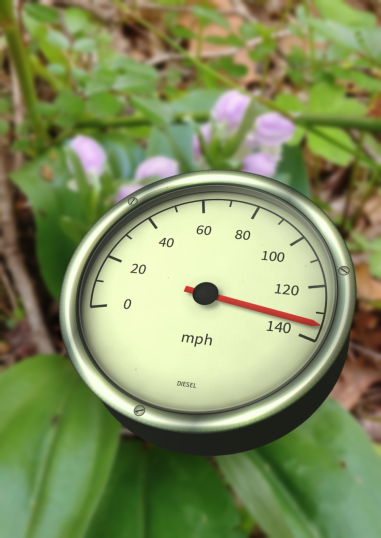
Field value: {"value": 135, "unit": "mph"}
